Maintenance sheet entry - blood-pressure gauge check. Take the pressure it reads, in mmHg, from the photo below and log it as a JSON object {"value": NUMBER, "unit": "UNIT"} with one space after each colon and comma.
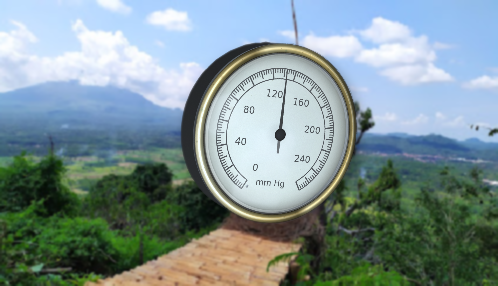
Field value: {"value": 130, "unit": "mmHg"}
